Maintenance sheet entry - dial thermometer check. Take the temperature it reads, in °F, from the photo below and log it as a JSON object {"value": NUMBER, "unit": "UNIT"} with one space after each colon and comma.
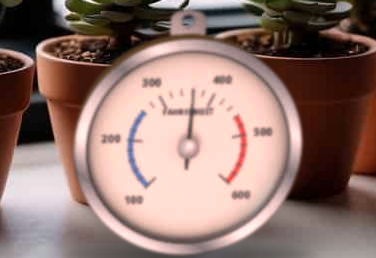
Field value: {"value": 360, "unit": "°F"}
